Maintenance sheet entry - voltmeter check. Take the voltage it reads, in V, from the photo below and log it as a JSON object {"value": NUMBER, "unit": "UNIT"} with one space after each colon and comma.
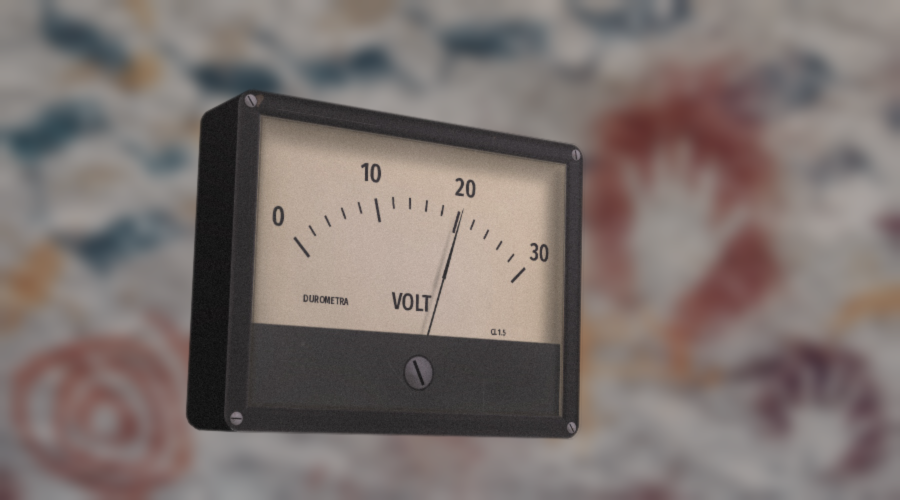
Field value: {"value": 20, "unit": "V"}
